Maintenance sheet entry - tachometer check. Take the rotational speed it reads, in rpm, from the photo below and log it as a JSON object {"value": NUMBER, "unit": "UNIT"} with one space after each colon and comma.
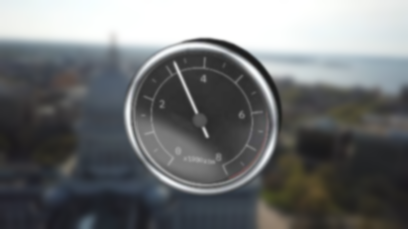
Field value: {"value": 3250, "unit": "rpm"}
